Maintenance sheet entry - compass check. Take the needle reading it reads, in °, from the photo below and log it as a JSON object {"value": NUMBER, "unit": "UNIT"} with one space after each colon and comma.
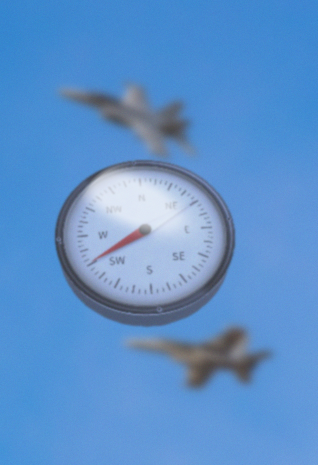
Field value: {"value": 240, "unit": "°"}
